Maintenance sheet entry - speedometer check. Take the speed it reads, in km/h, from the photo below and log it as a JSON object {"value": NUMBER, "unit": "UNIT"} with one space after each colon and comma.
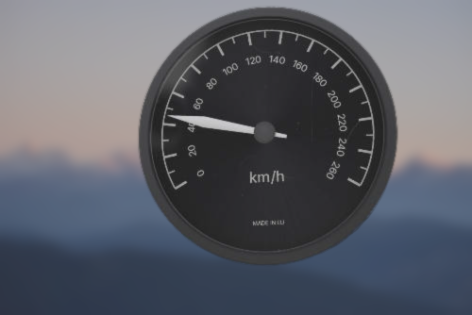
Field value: {"value": 45, "unit": "km/h"}
